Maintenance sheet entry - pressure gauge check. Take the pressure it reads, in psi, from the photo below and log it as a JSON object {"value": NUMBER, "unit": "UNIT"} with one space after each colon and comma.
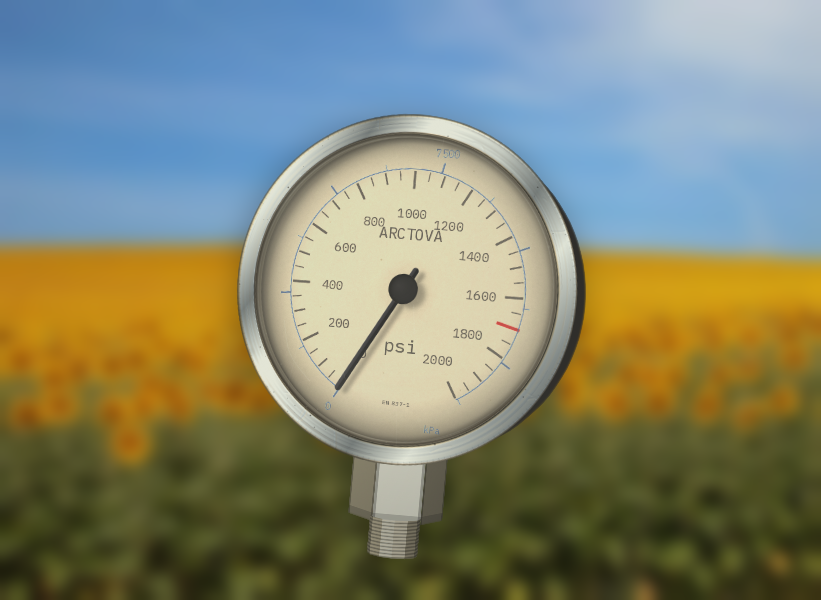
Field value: {"value": 0, "unit": "psi"}
